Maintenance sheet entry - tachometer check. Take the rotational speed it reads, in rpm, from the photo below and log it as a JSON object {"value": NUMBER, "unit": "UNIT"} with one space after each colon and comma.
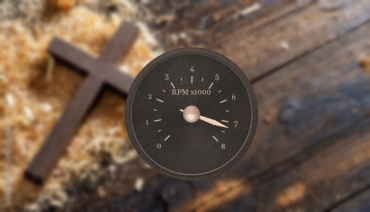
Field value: {"value": 7250, "unit": "rpm"}
